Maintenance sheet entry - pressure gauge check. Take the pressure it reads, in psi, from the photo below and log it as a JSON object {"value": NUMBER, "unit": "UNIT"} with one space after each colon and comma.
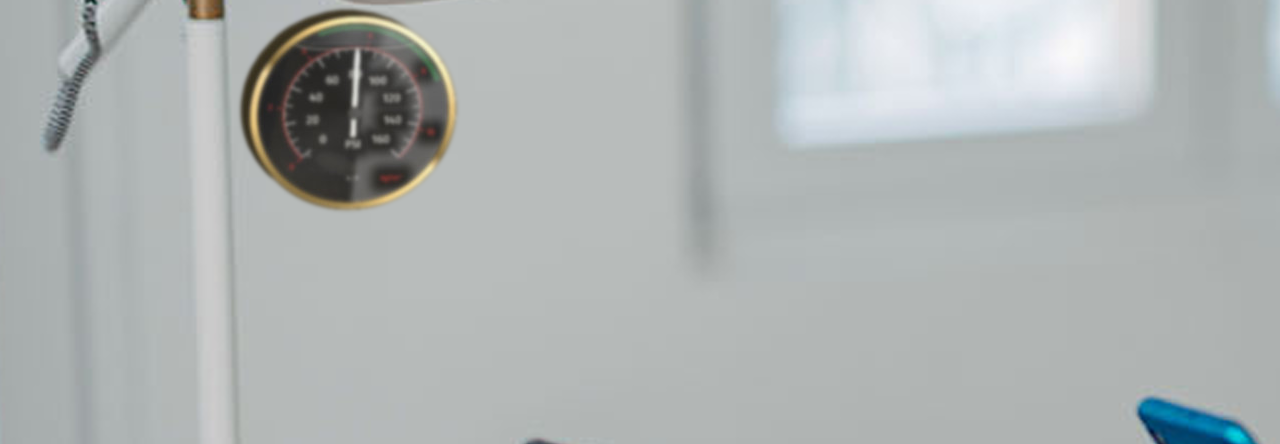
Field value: {"value": 80, "unit": "psi"}
